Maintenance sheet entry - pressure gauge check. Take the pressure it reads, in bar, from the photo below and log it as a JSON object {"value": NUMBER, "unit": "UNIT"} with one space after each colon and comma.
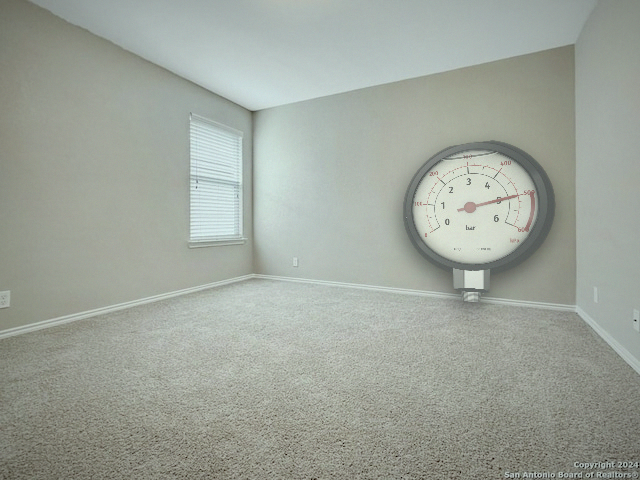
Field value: {"value": 5, "unit": "bar"}
